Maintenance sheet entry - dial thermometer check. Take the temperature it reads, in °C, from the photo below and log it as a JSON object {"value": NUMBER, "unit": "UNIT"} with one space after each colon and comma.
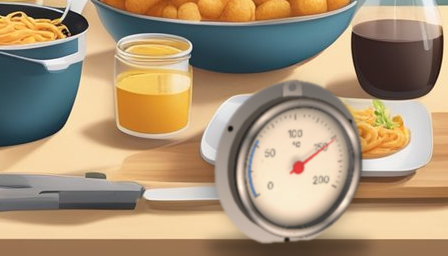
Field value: {"value": 150, "unit": "°C"}
